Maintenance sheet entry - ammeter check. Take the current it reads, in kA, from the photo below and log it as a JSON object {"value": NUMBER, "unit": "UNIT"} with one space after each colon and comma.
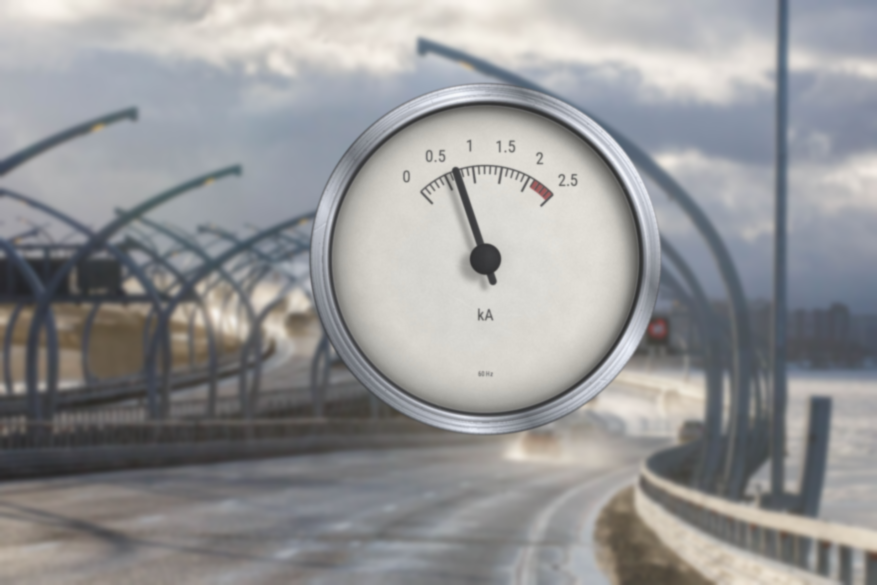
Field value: {"value": 0.7, "unit": "kA"}
